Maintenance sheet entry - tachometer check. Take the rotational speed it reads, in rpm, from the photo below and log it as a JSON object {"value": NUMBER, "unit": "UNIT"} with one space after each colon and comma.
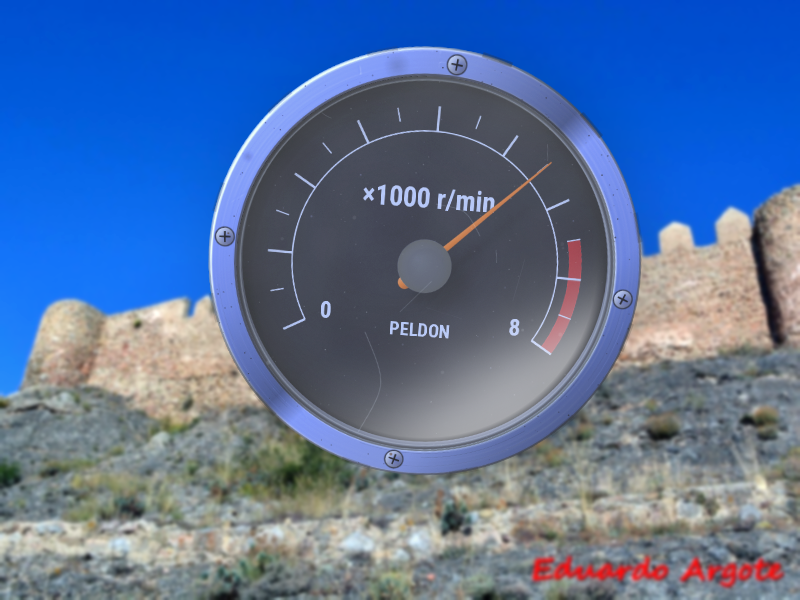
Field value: {"value": 5500, "unit": "rpm"}
